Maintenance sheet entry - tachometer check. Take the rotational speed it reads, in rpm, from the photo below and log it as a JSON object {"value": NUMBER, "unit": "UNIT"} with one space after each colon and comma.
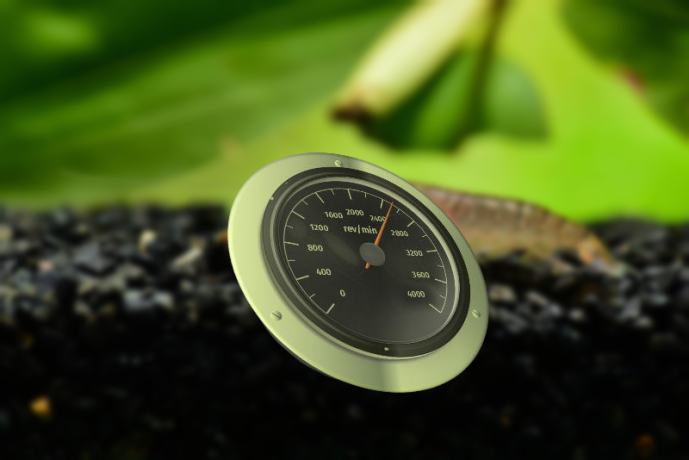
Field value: {"value": 2500, "unit": "rpm"}
